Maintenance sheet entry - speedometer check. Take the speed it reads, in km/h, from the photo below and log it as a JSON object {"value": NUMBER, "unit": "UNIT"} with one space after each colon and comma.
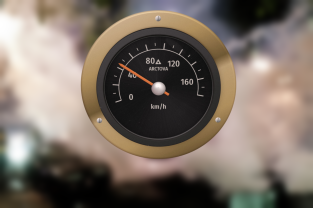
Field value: {"value": 45, "unit": "km/h"}
